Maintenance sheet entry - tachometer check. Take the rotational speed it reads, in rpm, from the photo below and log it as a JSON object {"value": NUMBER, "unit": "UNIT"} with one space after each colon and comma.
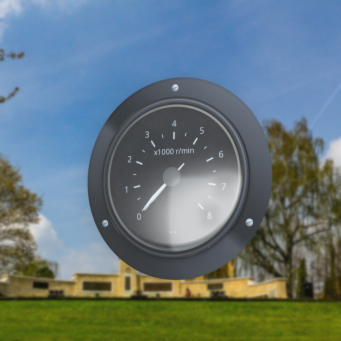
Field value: {"value": 0, "unit": "rpm"}
